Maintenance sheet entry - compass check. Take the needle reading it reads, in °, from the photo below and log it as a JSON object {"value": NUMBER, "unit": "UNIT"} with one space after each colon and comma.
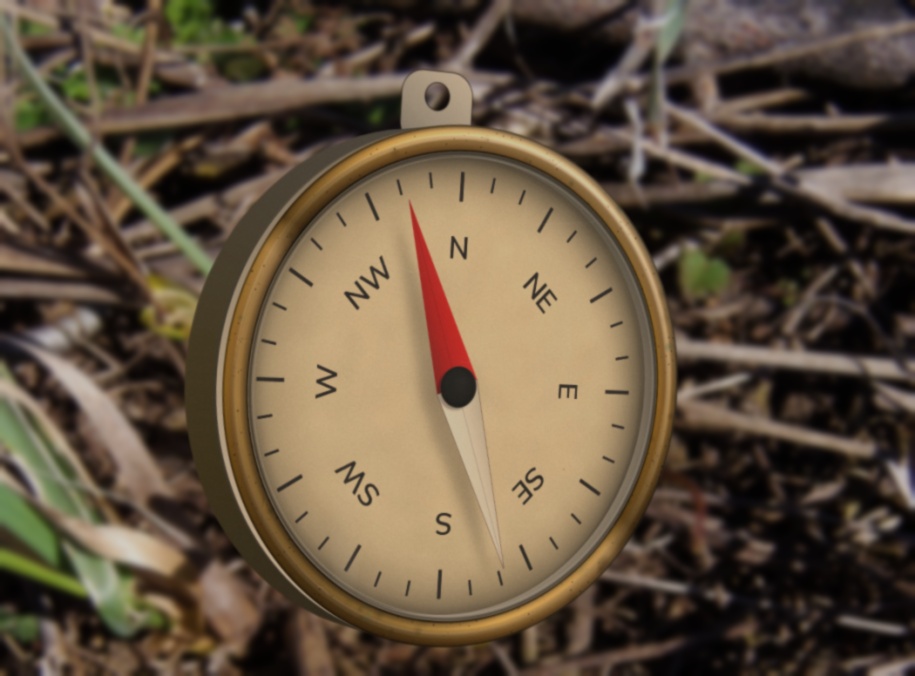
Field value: {"value": 340, "unit": "°"}
